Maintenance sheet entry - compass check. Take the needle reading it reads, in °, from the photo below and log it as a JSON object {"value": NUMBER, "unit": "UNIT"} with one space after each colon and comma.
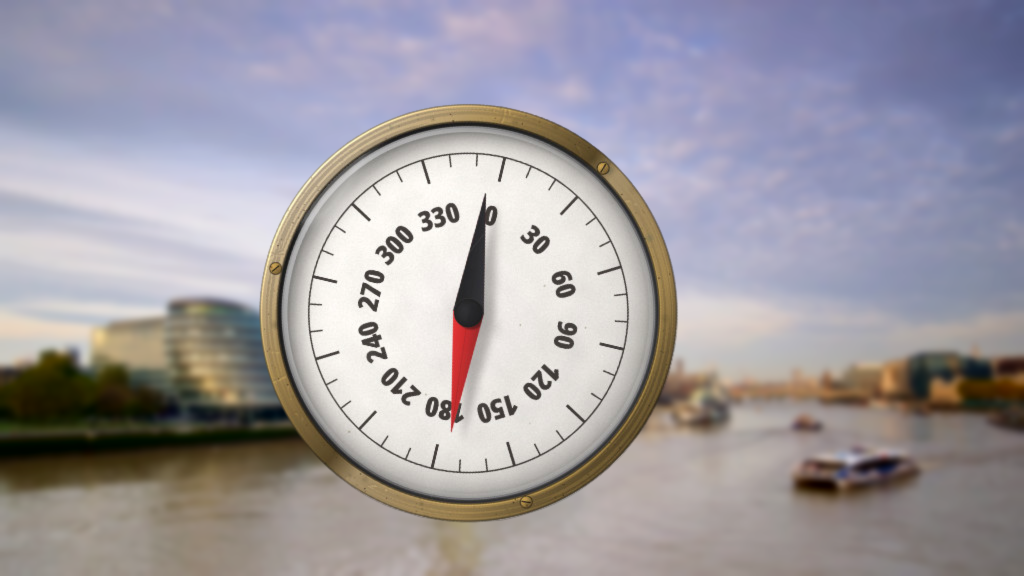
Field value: {"value": 175, "unit": "°"}
